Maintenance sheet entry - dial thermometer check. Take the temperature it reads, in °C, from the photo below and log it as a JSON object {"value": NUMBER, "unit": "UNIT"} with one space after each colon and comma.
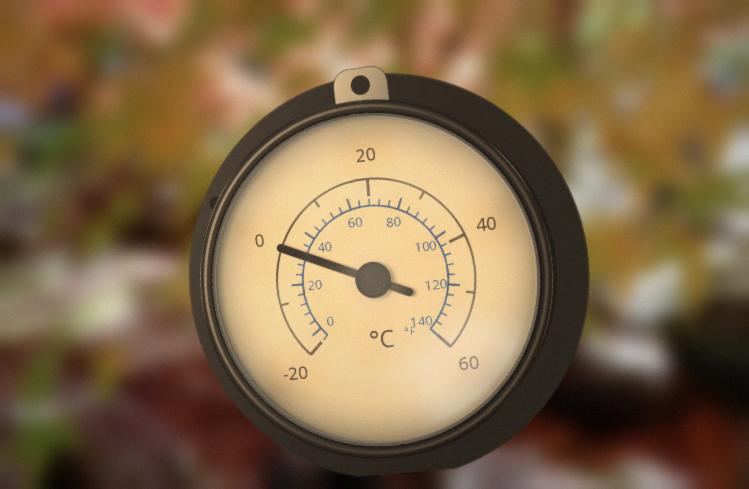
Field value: {"value": 0, "unit": "°C"}
